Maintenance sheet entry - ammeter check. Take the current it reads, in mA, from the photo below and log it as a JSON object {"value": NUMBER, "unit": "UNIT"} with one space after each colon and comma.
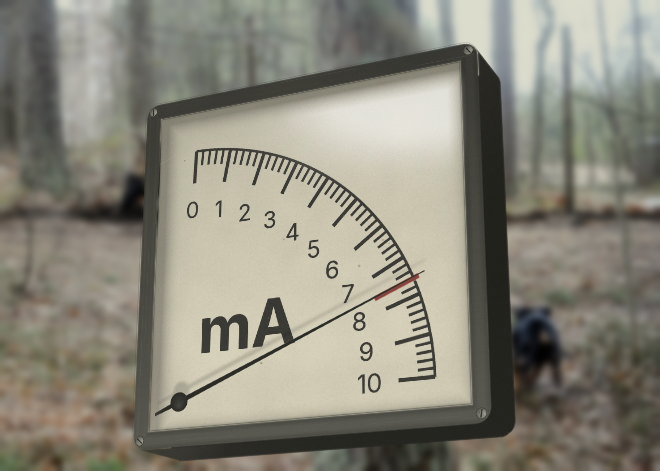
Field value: {"value": 7.6, "unit": "mA"}
